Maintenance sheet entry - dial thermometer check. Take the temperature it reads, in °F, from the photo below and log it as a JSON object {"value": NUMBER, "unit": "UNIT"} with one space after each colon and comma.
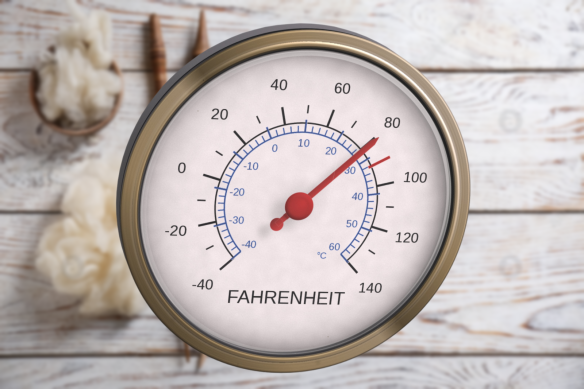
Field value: {"value": 80, "unit": "°F"}
